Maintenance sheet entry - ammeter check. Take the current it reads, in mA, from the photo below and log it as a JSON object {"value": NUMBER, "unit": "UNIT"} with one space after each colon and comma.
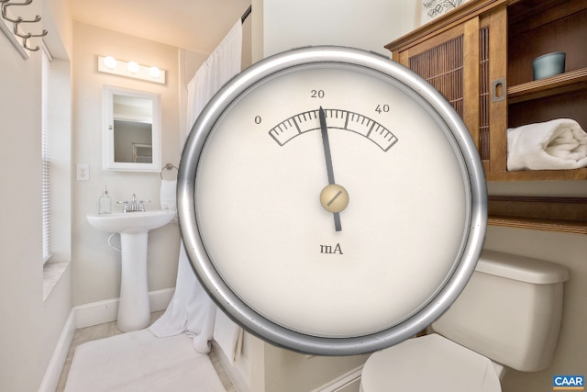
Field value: {"value": 20, "unit": "mA"}
